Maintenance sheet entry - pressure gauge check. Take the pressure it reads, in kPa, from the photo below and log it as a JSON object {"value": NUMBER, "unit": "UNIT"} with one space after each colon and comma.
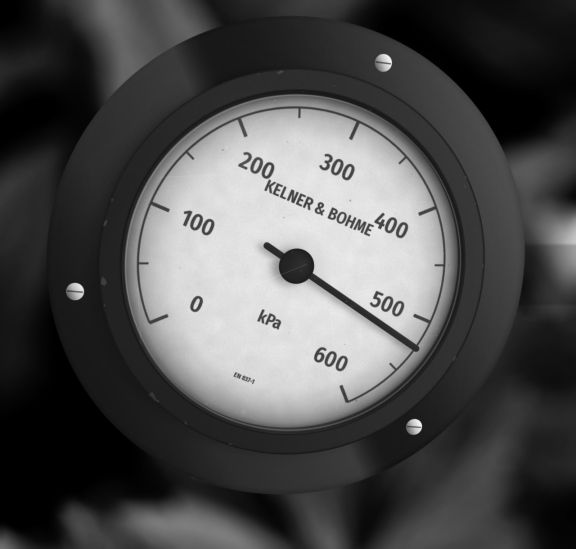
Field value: {"value": 525, "unit": "kPa"}
